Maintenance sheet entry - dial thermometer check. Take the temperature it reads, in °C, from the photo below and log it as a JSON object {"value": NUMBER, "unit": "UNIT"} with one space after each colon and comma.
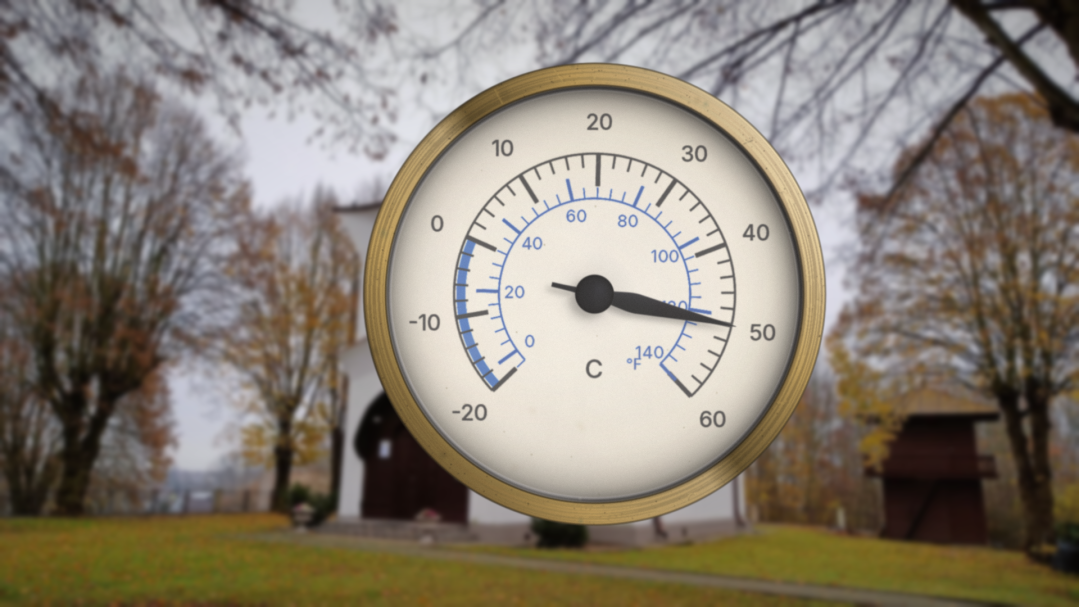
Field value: {"value": 50, "unit": "°C"}
